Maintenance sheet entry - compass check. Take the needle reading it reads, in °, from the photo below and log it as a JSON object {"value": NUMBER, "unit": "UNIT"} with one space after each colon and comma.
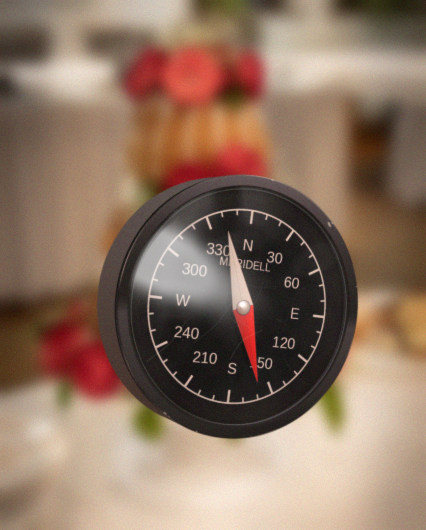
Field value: {"value": 160, "unit": "°"}
